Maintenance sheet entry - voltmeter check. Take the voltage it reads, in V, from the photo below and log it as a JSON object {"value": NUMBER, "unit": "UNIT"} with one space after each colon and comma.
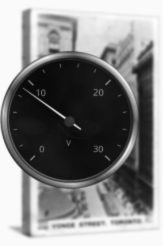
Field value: {"value": 9, "unit": "V"}
